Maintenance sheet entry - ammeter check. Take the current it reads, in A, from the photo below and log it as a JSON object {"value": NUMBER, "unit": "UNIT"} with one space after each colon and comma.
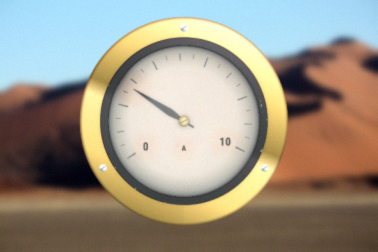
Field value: {"value": 2.75, "unit": "A"}
